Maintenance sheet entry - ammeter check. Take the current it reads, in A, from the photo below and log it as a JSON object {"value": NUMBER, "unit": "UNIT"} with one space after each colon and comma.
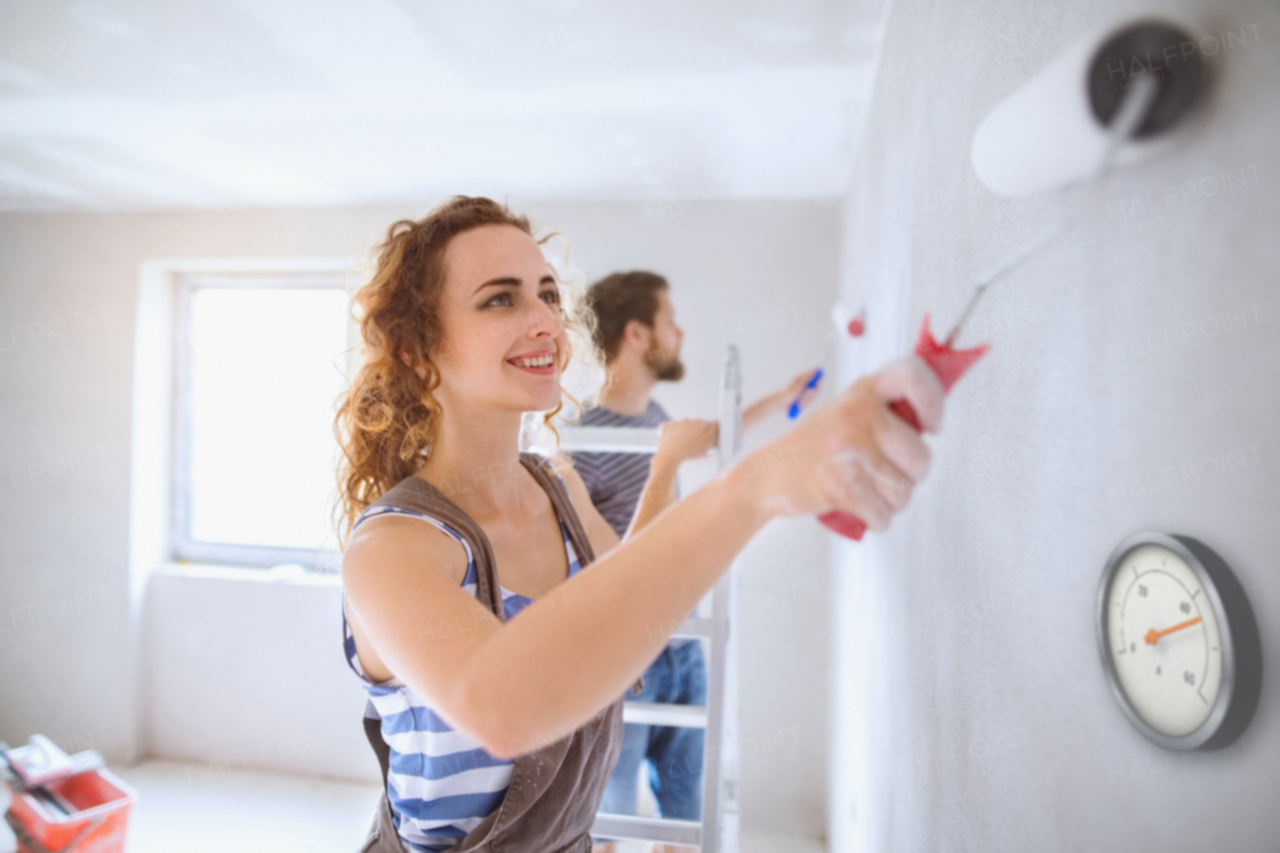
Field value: {"value": 45, "unit": "A"}
